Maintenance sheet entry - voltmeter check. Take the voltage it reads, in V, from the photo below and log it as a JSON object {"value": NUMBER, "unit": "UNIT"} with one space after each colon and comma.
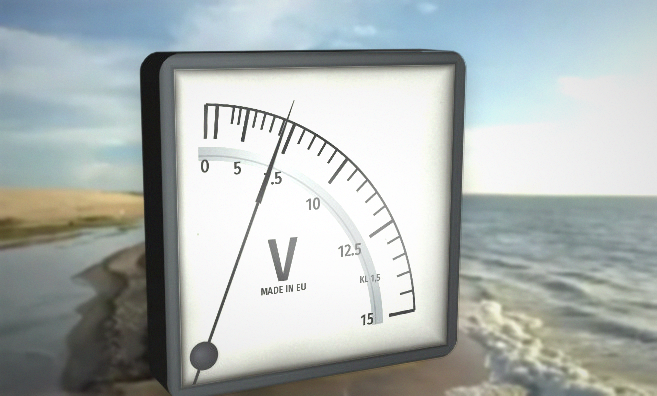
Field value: {"value": 7, "unit": "V"}
